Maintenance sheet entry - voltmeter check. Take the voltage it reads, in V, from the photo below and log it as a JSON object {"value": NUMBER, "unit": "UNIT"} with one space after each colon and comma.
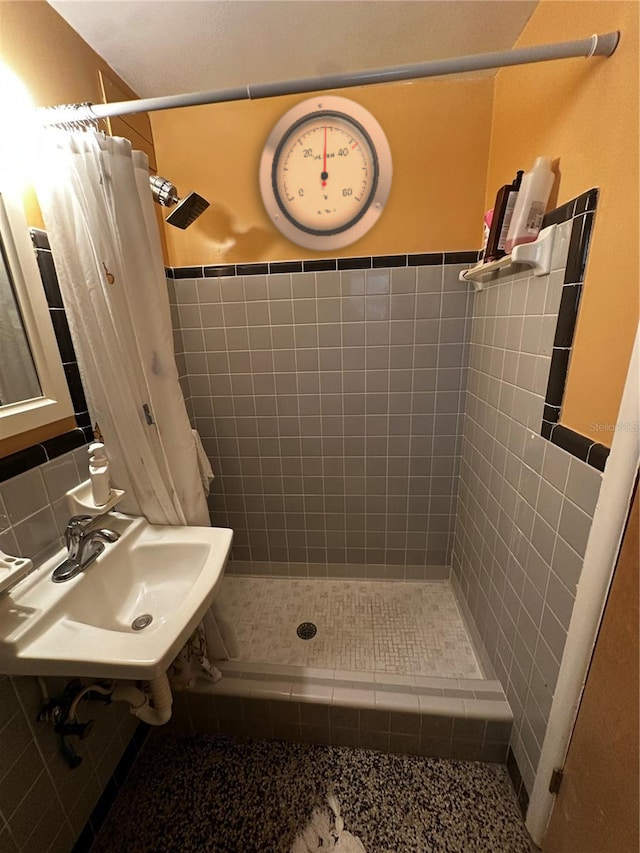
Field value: {"value": 30, "unit": "V"}
